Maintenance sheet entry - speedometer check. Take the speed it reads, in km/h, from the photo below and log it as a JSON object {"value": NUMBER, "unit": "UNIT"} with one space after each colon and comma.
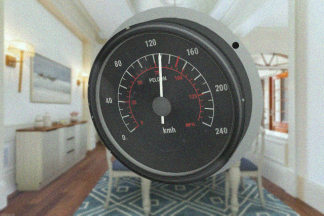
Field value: {"value": 130, "unit": "km/h"}
